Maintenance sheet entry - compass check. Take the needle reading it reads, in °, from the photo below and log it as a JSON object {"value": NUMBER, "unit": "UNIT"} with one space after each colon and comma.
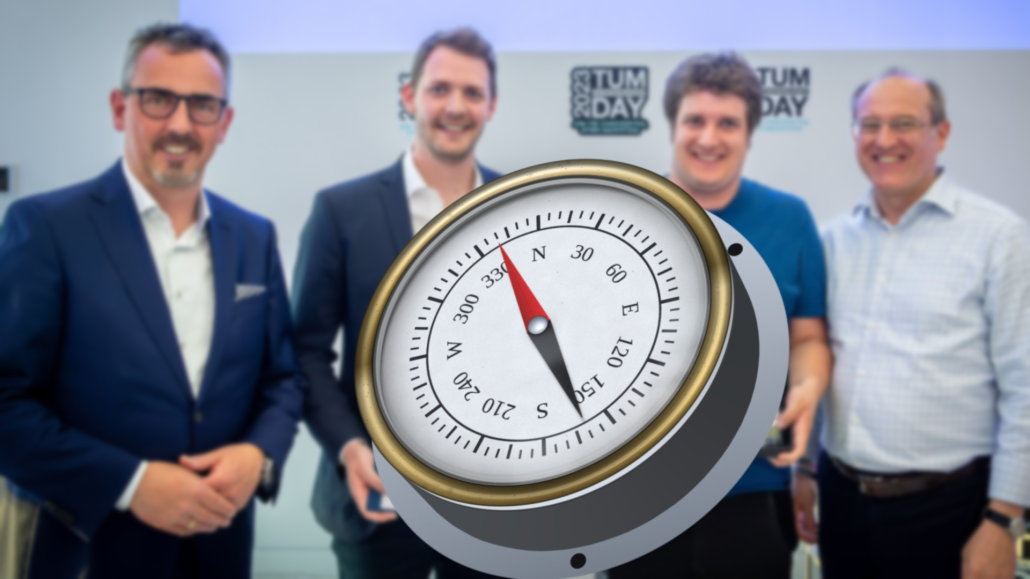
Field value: {"value": 340, "unit": "°"}
